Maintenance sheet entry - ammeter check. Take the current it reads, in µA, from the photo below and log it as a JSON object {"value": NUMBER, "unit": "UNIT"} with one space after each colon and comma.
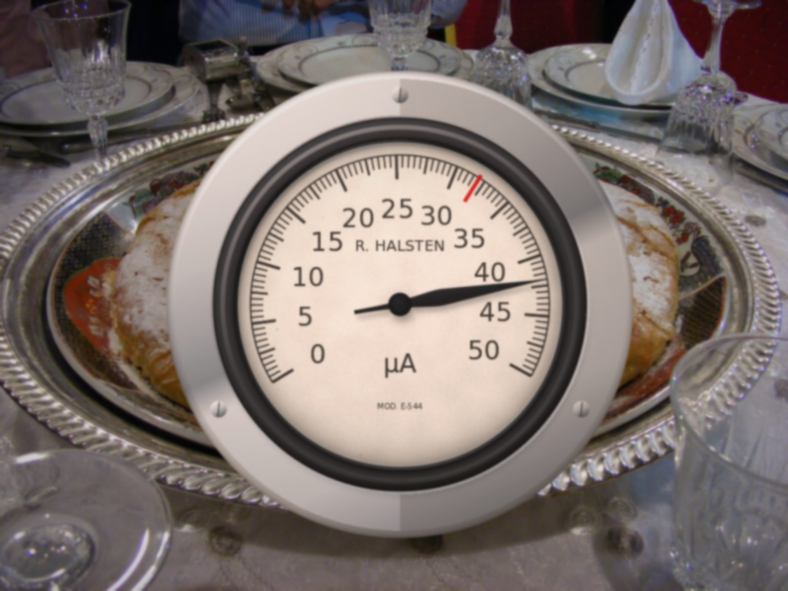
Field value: {"value": 42, "unit": "µA"}
